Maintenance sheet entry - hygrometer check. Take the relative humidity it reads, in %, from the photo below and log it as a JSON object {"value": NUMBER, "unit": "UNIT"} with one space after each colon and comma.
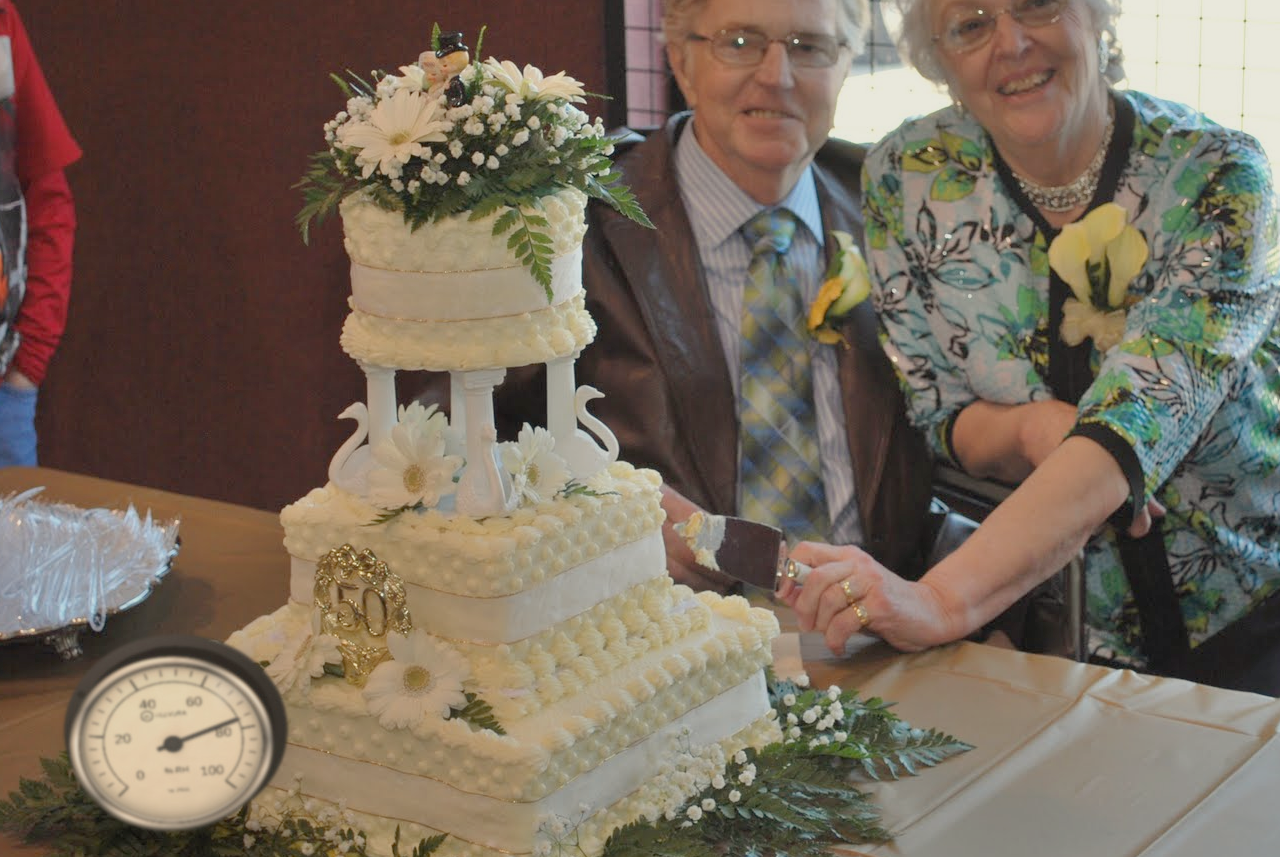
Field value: {"value": 76, "unit": "%"}
